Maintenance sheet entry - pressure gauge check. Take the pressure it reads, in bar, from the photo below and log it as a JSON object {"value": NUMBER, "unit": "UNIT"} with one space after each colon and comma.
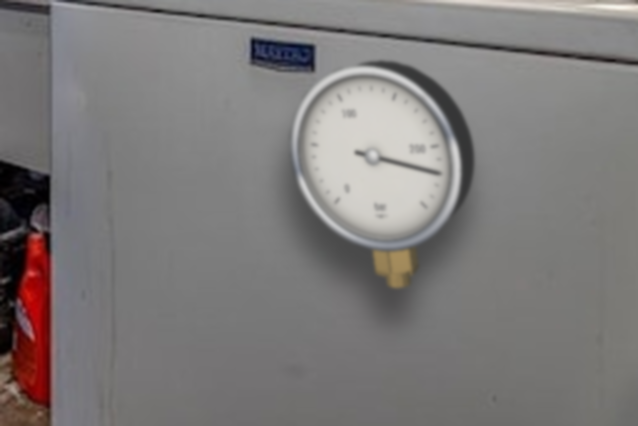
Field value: {"value": 220, "unit": "bar"}
